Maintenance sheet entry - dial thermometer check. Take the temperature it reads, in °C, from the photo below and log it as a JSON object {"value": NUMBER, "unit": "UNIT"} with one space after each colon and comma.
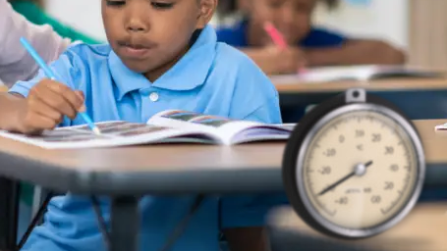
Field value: {"value": -30, "unit": "°C"}
